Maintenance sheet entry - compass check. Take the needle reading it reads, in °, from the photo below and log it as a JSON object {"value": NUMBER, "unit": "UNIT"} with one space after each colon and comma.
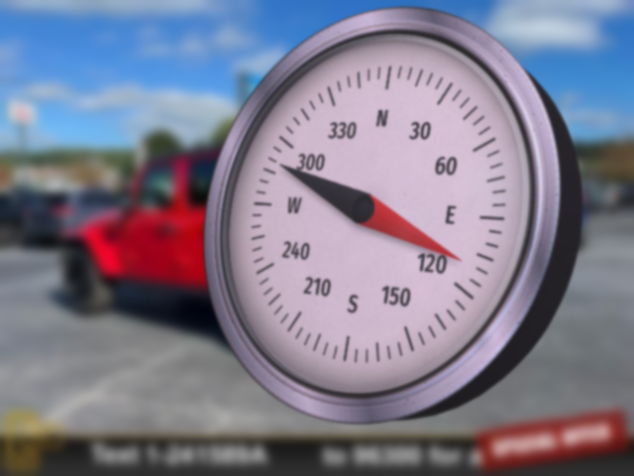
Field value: {"value": 110, "unit": "°"}
